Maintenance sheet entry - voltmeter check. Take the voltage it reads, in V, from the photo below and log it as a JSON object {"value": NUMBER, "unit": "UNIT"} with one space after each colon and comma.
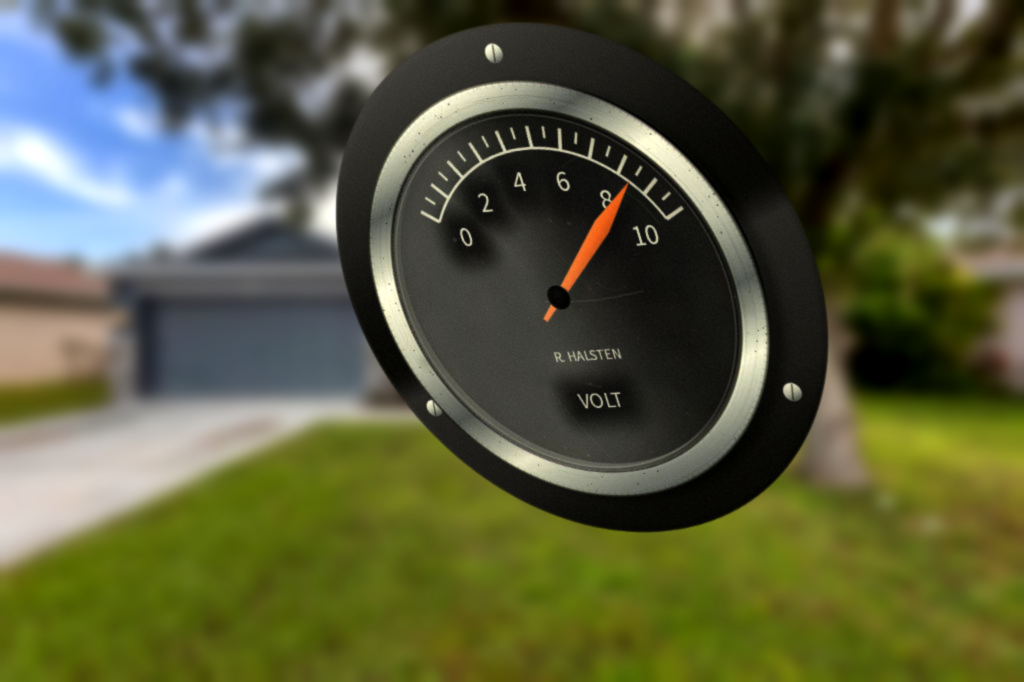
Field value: {"value": 8.5, "unit": "V"}
